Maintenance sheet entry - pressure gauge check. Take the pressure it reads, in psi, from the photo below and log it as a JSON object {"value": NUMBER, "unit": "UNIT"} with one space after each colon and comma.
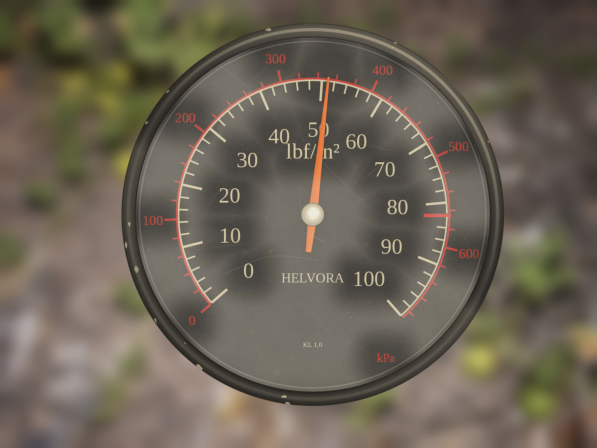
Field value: {"value": 51, "unit": "psi"}
